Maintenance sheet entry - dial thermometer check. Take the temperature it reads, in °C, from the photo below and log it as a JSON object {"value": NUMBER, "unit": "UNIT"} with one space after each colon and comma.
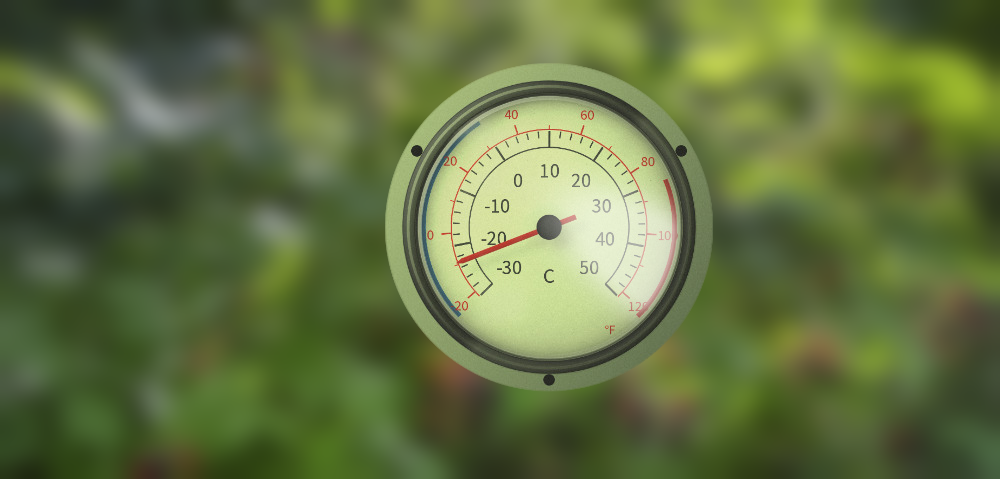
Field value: {"value": -23, "unit": "°C"}
